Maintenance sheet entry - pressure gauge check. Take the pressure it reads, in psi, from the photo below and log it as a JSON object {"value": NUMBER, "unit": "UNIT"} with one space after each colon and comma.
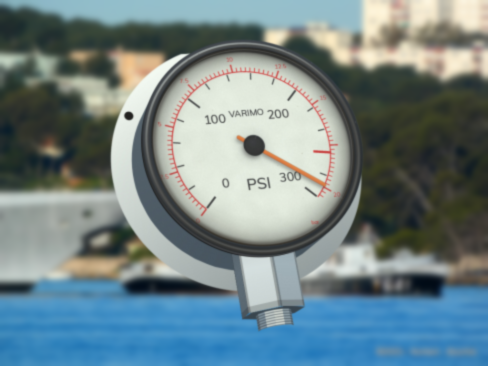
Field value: {"value": 290, "unit": "psi"}
